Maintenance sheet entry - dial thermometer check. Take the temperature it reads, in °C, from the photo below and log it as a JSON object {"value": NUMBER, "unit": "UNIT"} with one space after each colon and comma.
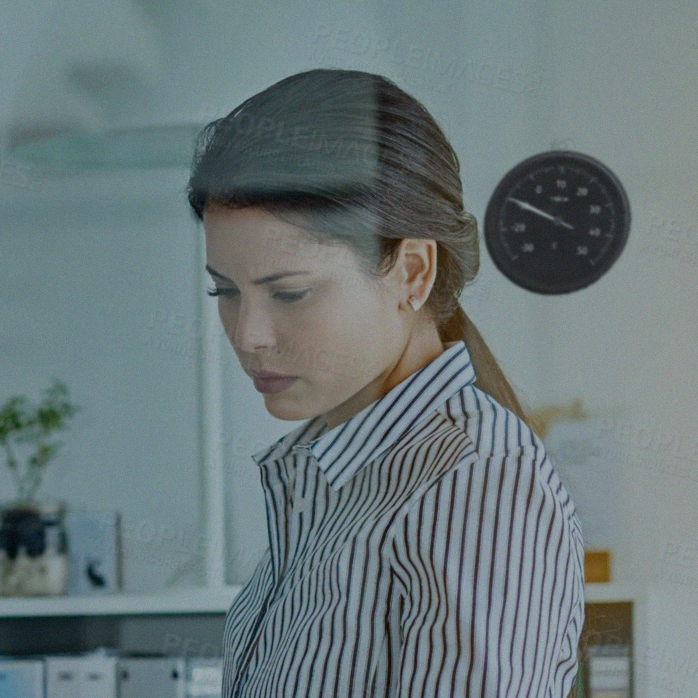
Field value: {"value": -10, "unit": "°C"}
